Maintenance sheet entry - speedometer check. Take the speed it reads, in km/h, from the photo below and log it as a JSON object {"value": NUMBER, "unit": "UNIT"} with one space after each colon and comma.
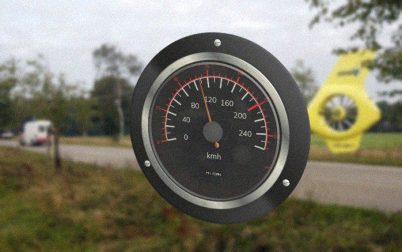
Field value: {"value": 110, "unit": "km/h"}
